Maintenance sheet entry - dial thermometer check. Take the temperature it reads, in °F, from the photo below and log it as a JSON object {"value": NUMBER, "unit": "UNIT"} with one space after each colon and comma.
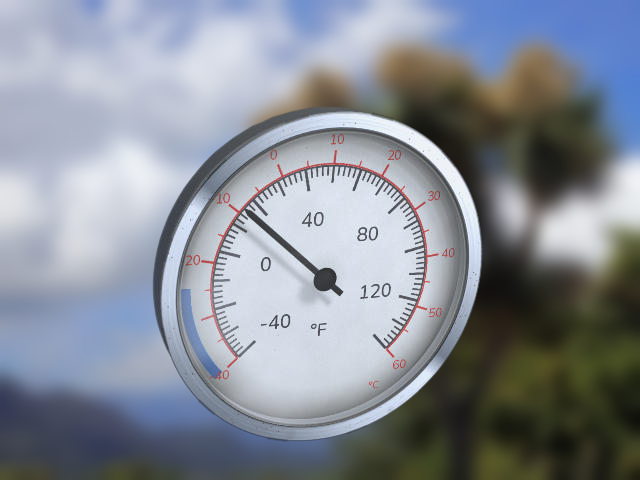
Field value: {"value": 16, "unit": "°F"}
